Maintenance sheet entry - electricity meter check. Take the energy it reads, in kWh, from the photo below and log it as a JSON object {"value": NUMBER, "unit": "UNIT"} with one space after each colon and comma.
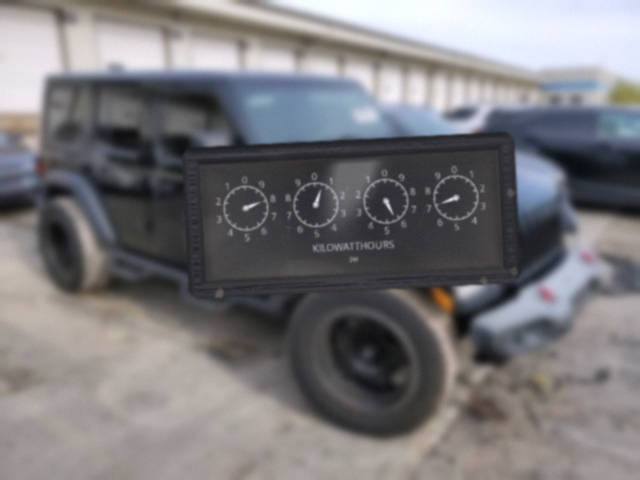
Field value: {"value": 8057, "unit": "kWh"}
